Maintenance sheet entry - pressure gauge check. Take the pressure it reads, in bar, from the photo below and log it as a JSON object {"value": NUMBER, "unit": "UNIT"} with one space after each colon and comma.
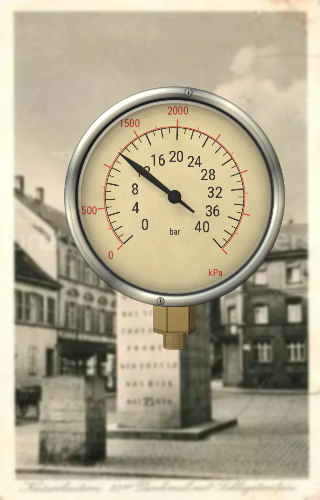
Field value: {"value": 12, "unit": "bar"}
